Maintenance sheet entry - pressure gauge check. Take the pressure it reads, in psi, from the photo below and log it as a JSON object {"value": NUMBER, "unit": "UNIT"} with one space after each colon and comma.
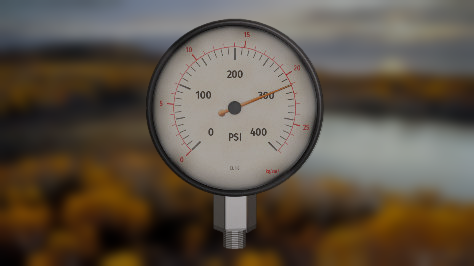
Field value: {"value": 300, "unit": "psi"}
